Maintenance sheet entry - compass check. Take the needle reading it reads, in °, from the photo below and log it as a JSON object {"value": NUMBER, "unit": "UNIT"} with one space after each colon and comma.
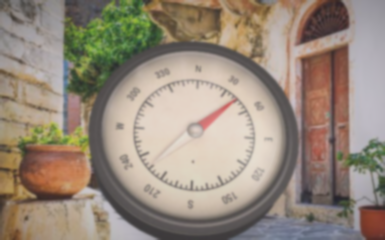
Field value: {"value": 45, "unit": "°"}
